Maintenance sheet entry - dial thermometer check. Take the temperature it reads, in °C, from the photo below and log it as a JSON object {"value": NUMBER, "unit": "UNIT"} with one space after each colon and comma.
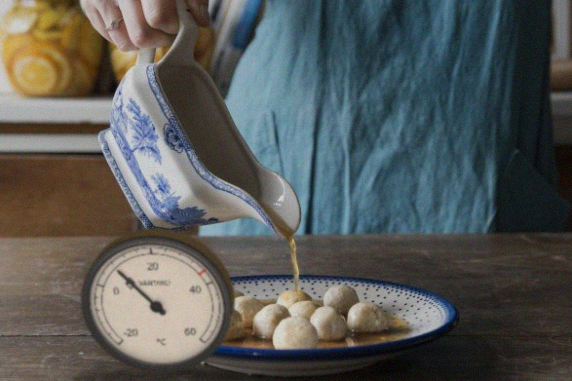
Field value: {"value": 8, "unit": "°C"}
